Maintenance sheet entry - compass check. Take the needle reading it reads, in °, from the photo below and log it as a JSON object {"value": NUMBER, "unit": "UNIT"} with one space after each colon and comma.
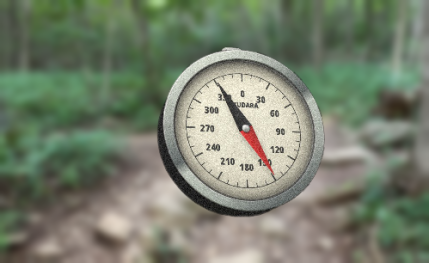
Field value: {"value": 150, "unit": "°"}
